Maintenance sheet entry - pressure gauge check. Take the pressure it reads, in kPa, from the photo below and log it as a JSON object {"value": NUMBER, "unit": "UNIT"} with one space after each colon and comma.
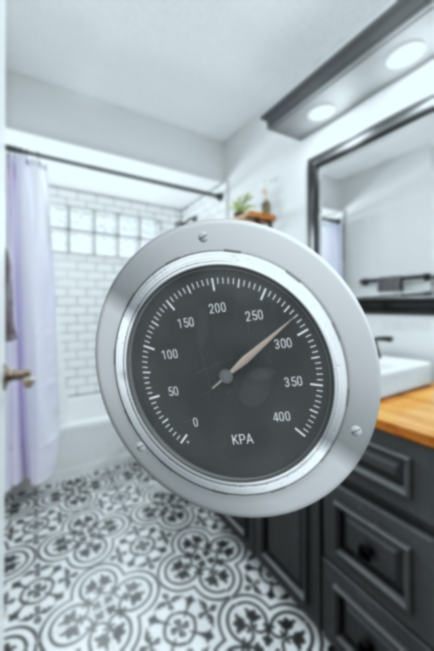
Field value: {"value": 285, "unit": "kPa"}
